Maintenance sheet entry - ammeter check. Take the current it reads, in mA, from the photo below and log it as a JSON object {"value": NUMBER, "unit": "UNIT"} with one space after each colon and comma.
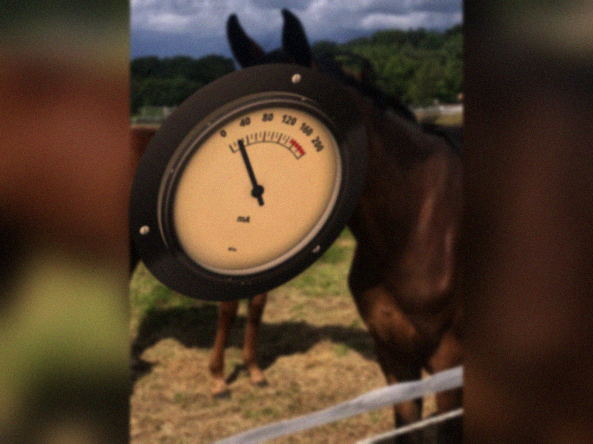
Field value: {"value": 20, "unit": "mA"}
